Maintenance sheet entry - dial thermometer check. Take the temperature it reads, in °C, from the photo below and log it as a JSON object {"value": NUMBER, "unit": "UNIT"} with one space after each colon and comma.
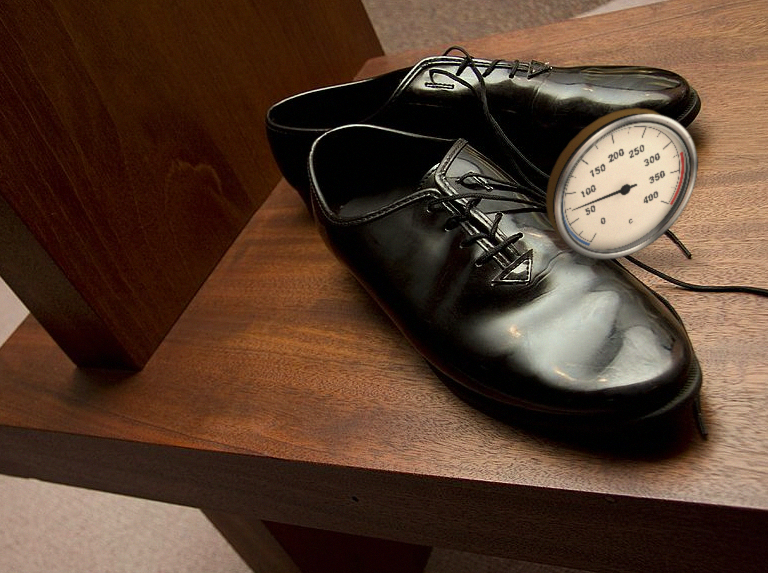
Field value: {"value": 75, "unit": "°C"}
